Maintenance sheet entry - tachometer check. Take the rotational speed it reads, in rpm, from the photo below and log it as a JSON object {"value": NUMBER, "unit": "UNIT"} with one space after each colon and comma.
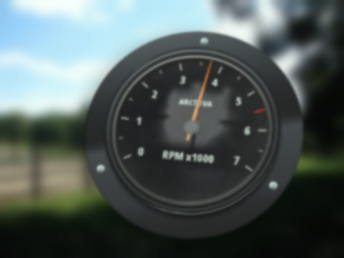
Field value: {"value": 3750, "unit": "rpm"}
